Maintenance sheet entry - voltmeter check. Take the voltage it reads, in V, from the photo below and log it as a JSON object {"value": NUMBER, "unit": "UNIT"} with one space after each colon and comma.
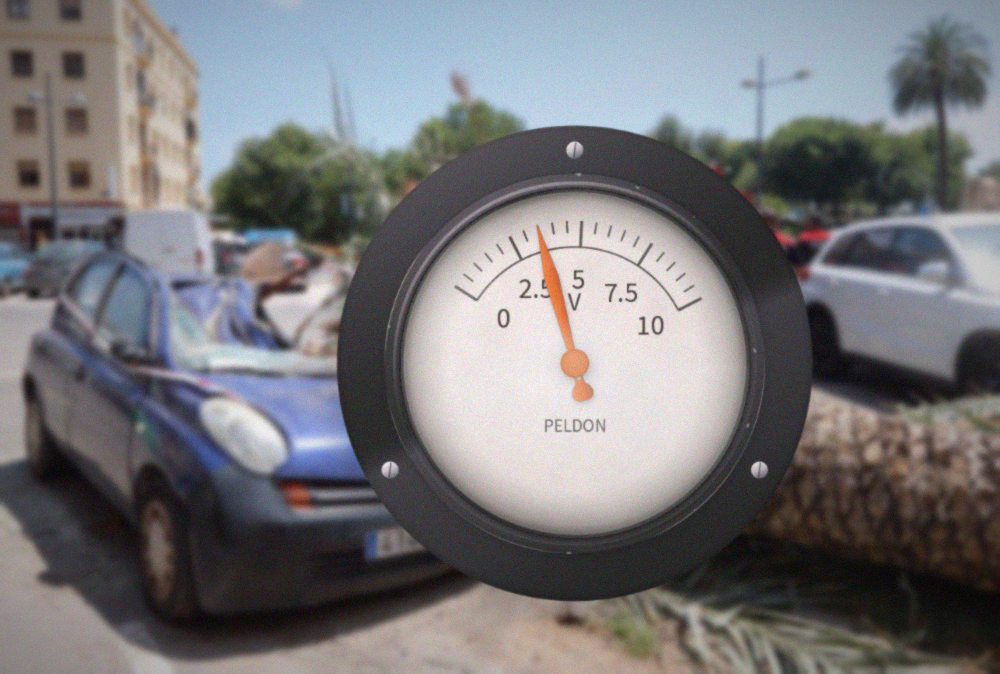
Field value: {"value": 3.5, "unit": "V"}
